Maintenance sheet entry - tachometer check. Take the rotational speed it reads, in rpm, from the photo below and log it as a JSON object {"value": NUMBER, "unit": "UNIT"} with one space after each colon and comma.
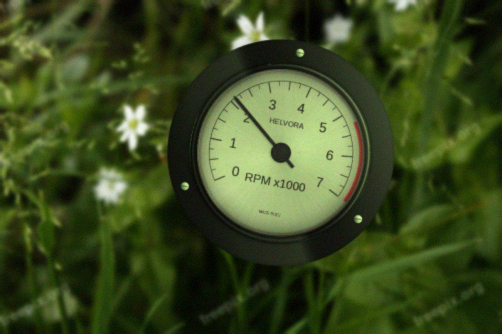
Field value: {"value": 2125, "unit": "rpm"}
